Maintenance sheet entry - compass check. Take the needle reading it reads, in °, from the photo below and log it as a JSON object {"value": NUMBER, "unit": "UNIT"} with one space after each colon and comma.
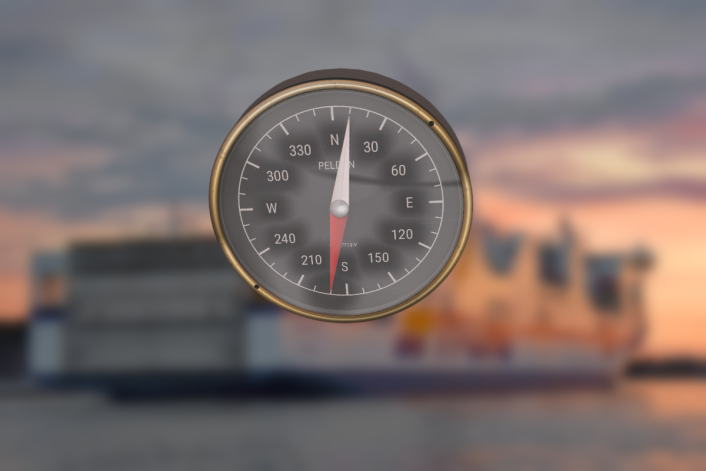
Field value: {"value": 190, "unit": "°"}
